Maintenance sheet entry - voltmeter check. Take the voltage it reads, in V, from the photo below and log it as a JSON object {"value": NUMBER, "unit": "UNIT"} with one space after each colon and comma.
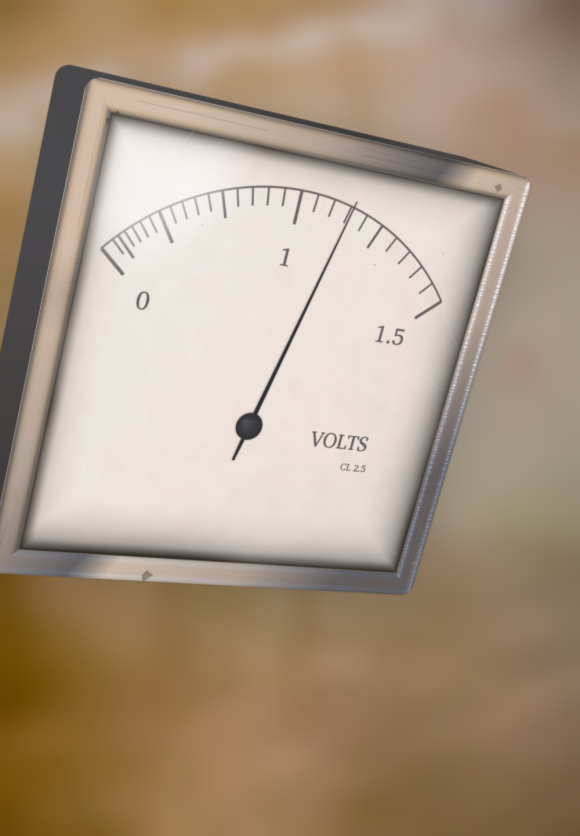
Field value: {"value": 1.15, "unit": "V"}
